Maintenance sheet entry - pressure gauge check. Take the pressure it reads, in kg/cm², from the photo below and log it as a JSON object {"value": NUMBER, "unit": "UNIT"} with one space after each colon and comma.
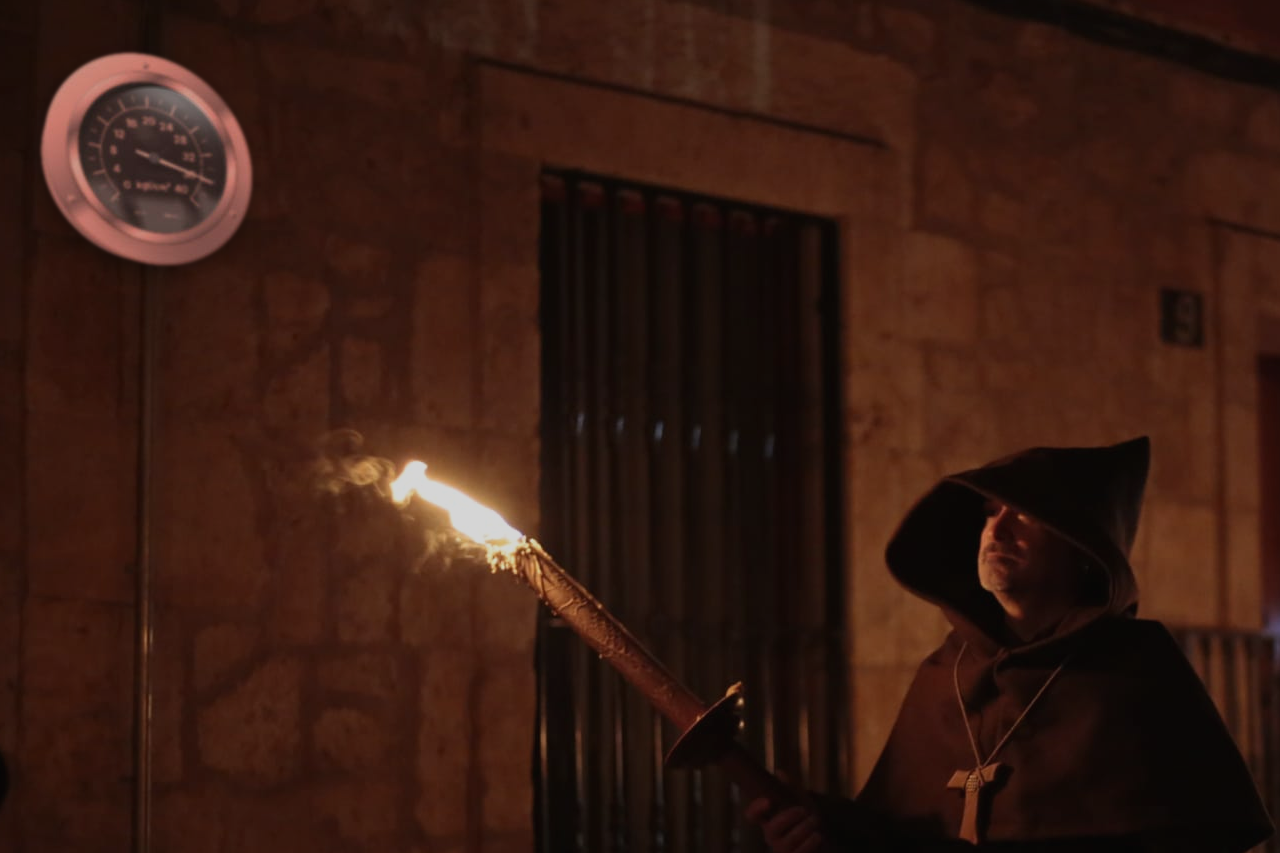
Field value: {"value": 36, "unit": "kg/cm²"}
